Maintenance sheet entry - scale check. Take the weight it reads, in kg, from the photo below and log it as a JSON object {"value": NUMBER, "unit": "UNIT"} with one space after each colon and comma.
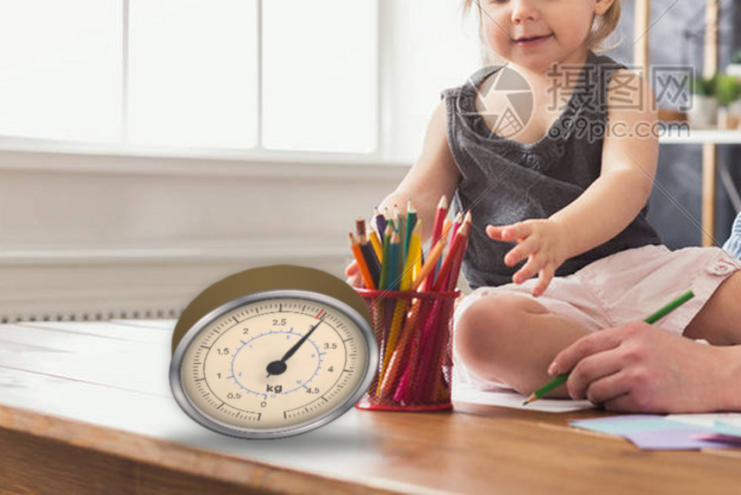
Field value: {"value": 3, "unit": "kg"}
